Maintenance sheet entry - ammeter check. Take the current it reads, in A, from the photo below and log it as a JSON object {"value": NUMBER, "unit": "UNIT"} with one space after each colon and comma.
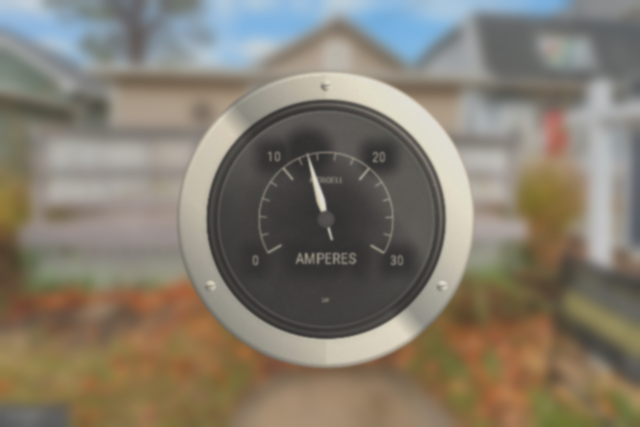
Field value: {"value": 13, "unit": "A"}
